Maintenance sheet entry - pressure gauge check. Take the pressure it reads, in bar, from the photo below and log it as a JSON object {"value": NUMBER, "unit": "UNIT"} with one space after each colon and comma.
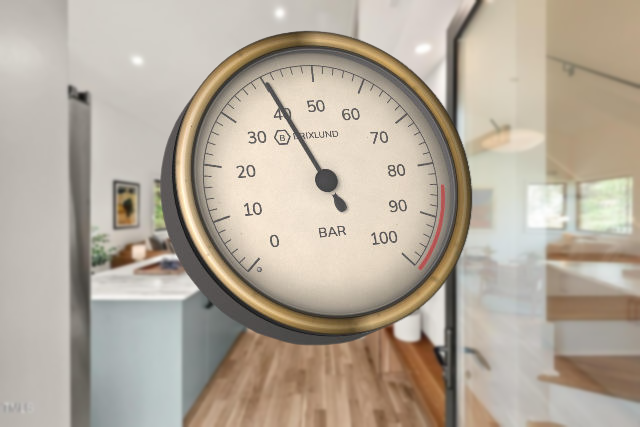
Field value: {"value": 40, "unit": "bar"}
